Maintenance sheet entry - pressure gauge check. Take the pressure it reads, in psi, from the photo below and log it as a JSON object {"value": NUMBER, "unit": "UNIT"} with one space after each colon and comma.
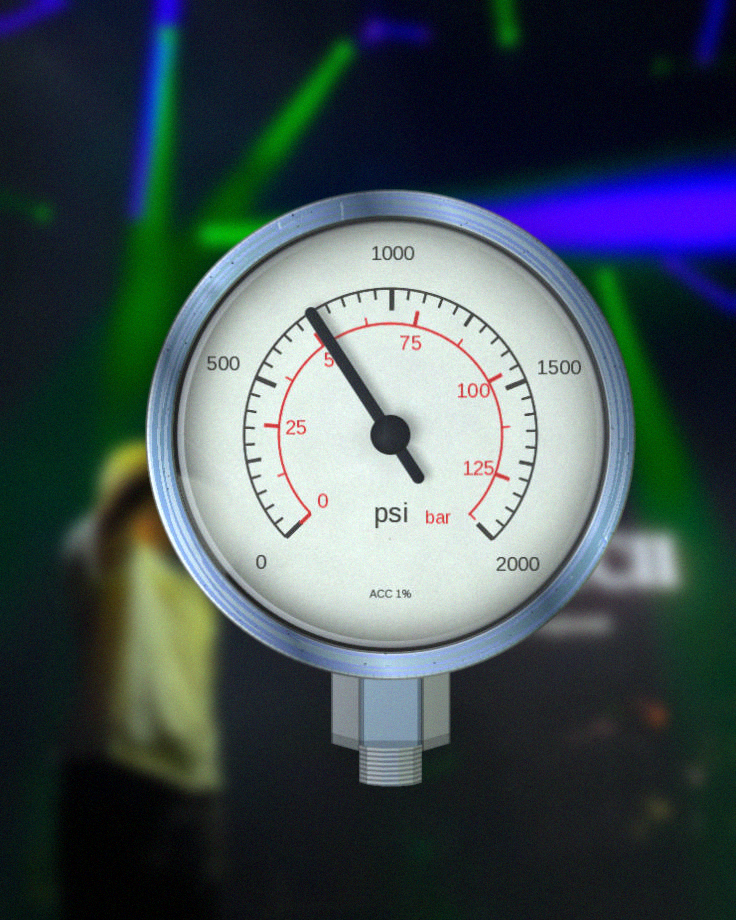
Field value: {"value": 750, "unit": "psi"}
